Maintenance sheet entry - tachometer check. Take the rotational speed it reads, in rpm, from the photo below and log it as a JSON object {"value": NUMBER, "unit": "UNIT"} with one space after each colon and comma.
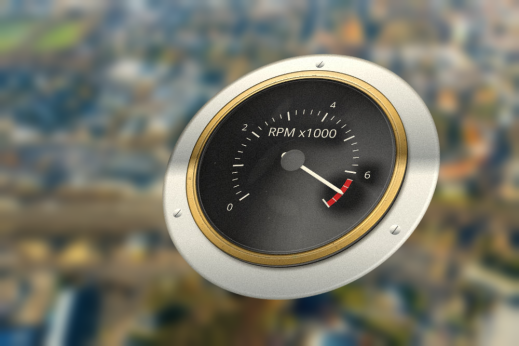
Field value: {"value": 6600, "unit": "rpm"}
